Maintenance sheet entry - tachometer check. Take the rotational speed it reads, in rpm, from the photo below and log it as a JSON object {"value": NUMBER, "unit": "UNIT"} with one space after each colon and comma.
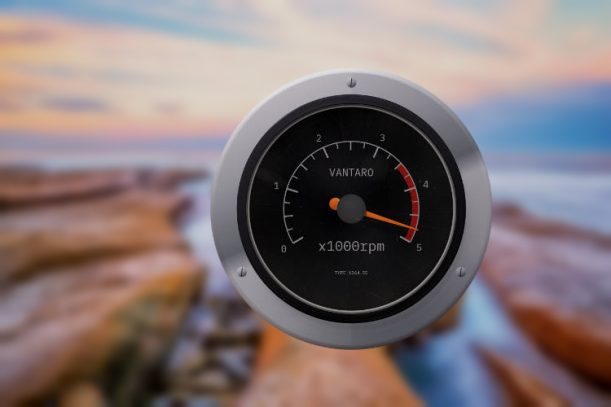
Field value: {"value": 4750, "unit": "rpm"}
